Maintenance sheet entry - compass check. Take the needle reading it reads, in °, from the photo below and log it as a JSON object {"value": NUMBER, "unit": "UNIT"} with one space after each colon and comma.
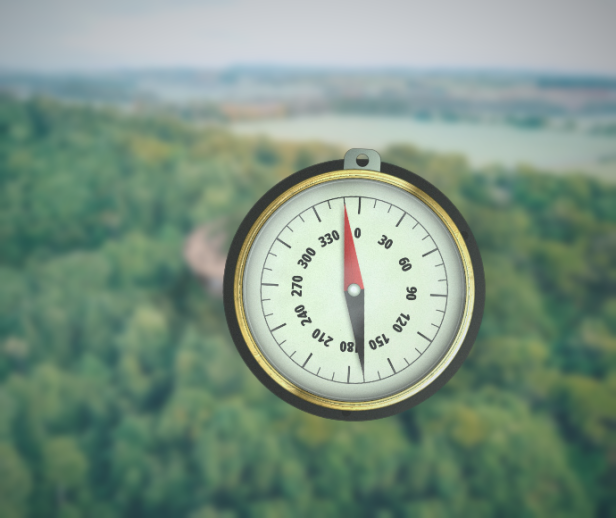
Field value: {"value": 350, "unit": "°"}
